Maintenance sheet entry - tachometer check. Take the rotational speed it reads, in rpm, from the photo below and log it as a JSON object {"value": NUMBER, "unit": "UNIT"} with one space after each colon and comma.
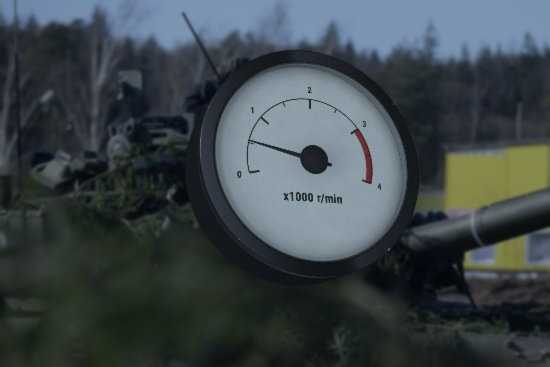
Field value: {"value": 500, "unit": "rpm"}
